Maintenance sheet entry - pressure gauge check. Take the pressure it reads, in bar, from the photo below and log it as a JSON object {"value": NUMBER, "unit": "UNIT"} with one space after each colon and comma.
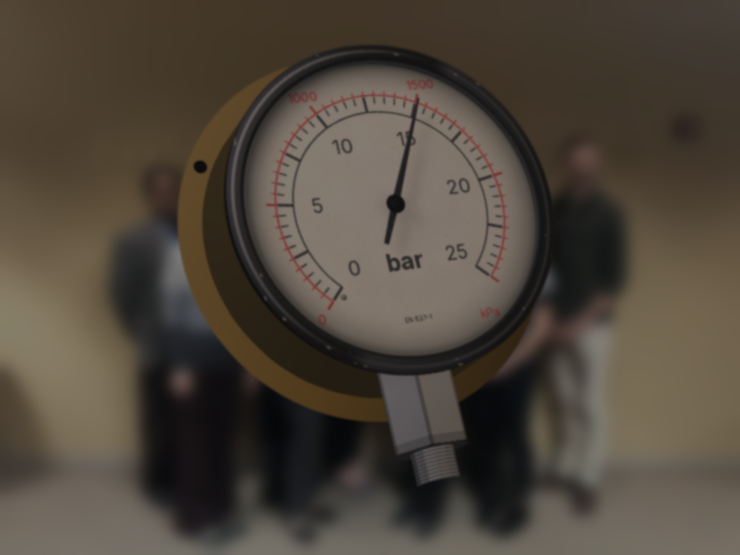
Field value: {"value": 15, "unit": "bar"}
